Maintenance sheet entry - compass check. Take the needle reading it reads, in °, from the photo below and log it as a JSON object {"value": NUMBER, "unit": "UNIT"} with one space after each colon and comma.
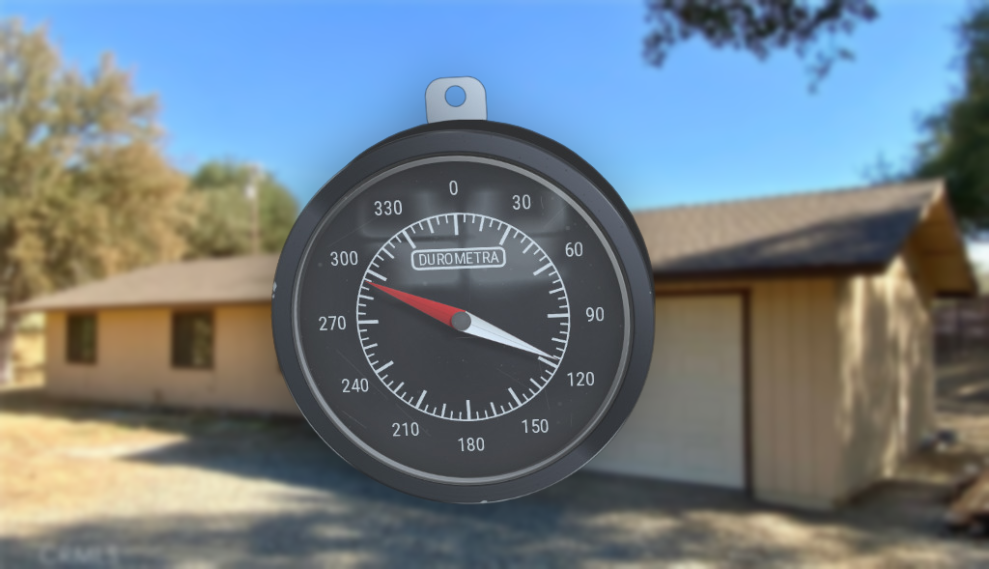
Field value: {"value": 295, "unit": "°"}
